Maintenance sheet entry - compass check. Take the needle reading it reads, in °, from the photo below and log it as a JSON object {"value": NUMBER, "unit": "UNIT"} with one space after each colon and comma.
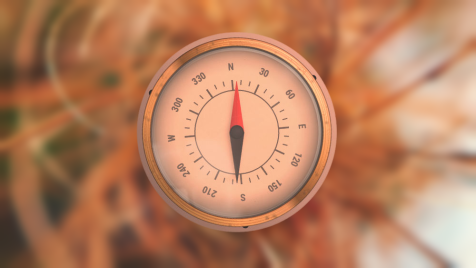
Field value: {"value": 5, "unit": "°"}
